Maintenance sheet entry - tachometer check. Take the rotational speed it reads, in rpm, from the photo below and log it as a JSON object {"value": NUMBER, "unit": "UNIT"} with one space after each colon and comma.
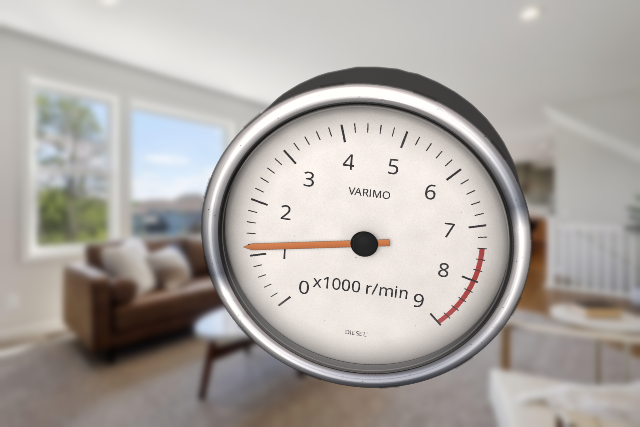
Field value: {"value": 1200, "unit": "rpm"}
